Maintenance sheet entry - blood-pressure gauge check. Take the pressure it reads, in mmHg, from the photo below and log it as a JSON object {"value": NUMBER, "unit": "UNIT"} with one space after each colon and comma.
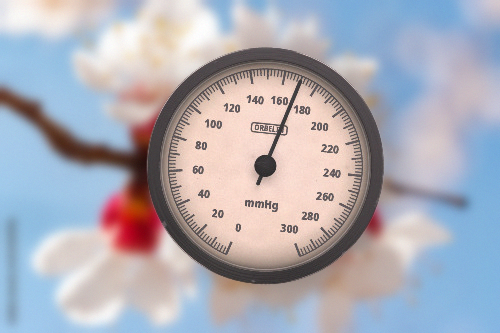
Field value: {"value": 170, "unit": "mmHg"}
